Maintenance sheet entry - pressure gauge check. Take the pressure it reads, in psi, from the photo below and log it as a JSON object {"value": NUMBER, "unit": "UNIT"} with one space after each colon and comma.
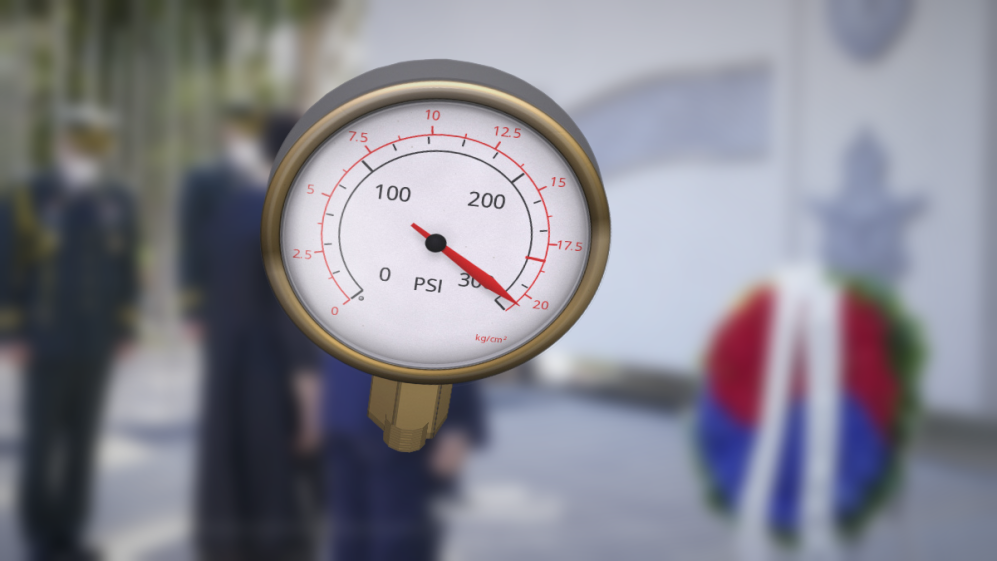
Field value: {"value": 290, "unit": "psi"}
